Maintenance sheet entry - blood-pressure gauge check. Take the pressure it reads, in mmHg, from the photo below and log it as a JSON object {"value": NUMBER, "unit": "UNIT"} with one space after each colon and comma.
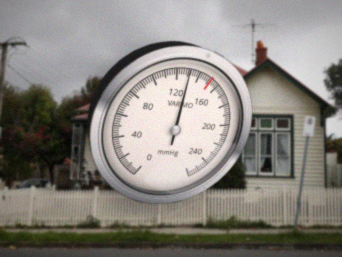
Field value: {"value": 130, "unit": "mmHg"}
